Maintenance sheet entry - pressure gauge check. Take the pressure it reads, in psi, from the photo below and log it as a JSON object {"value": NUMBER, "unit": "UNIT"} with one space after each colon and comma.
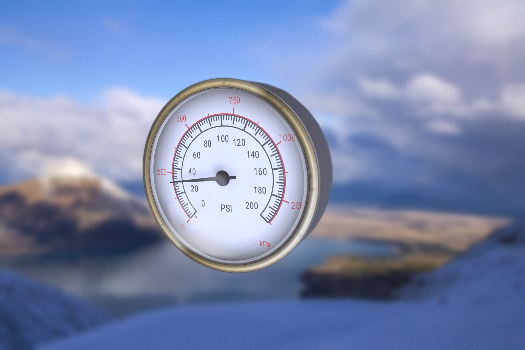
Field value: {"value": 30, "unit": "psi"}
